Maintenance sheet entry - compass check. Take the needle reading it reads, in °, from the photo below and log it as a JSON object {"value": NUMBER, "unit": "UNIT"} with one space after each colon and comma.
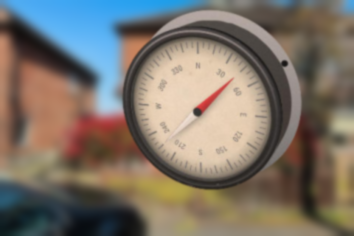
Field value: {"value": 45, "unit": "°"}
